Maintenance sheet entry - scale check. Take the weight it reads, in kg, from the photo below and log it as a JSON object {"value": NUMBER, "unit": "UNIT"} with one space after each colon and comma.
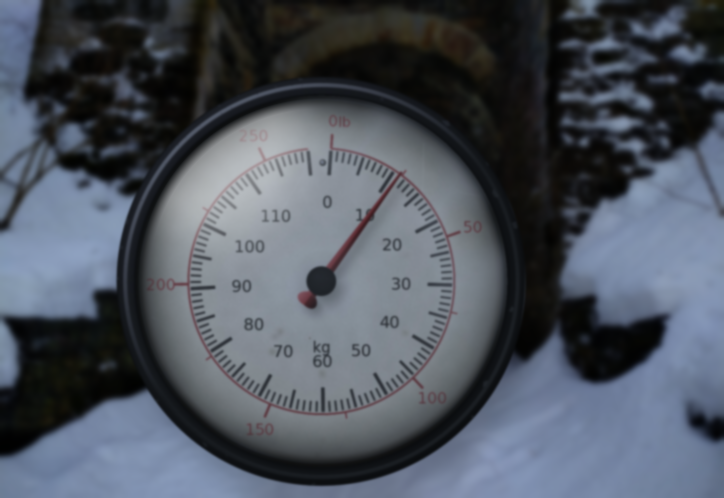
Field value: {"value": 11, "unit": "kg"}
